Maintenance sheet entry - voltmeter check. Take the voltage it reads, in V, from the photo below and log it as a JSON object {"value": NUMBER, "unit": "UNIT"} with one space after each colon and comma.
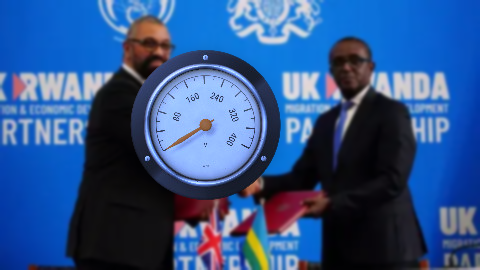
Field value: {"value": 0, "unit": "V"}
